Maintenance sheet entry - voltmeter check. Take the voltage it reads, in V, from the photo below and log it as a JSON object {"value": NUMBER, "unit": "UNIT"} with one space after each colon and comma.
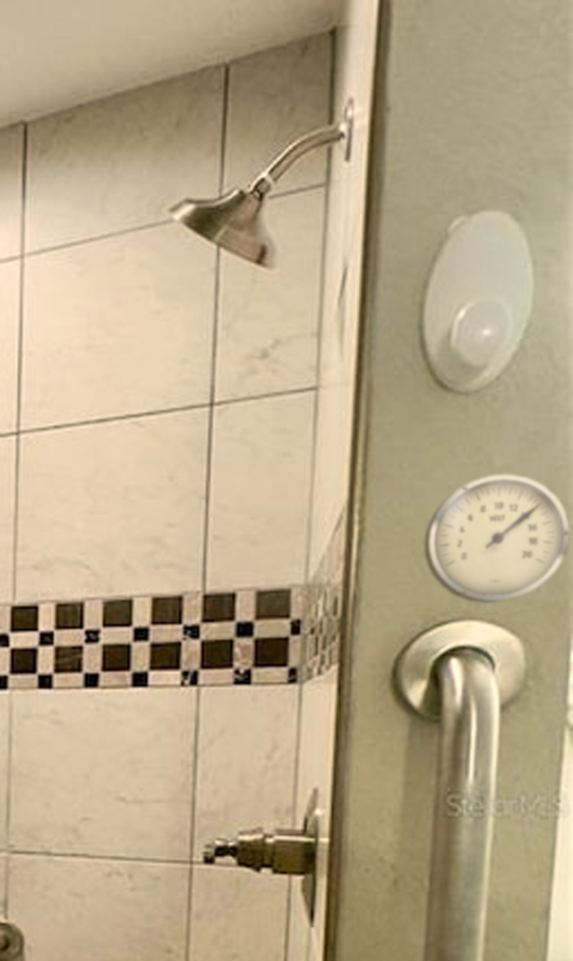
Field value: {"value": 14, "unit": "V"}
